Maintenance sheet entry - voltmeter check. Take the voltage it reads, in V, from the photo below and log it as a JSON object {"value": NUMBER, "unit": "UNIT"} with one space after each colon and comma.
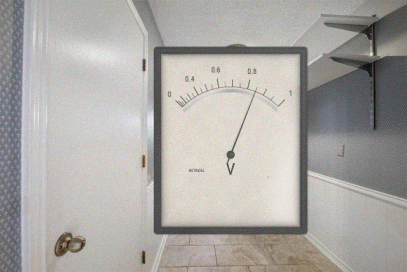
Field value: {"value": 0.85, "unit": "V"}
